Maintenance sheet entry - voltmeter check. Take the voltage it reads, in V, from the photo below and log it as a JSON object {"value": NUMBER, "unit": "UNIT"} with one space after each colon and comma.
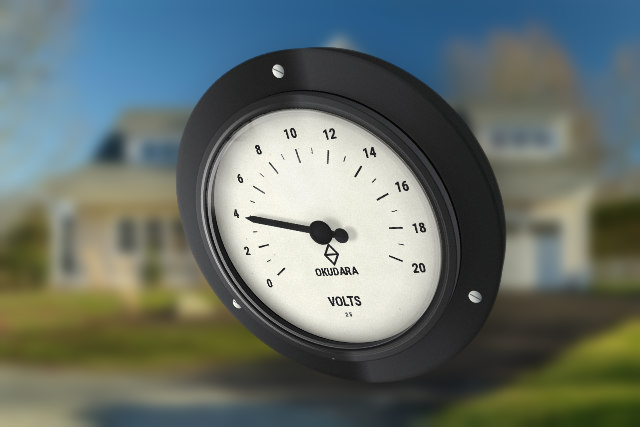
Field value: {"value": 4, "unit": "V"}
